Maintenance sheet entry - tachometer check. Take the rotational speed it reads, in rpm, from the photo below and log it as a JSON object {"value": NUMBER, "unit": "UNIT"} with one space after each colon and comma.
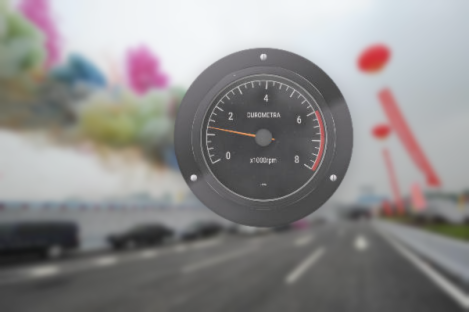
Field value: {"value": 1250, "unit": "rpm"}
